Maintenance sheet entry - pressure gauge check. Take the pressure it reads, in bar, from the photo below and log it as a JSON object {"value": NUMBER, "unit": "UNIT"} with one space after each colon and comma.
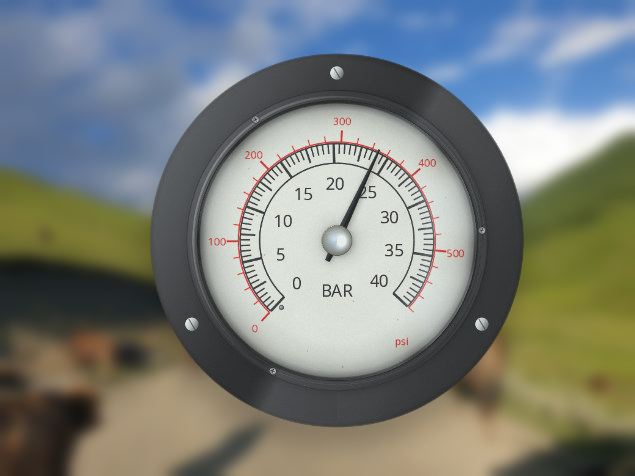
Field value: {"value": 24, "unit": "bar"}
